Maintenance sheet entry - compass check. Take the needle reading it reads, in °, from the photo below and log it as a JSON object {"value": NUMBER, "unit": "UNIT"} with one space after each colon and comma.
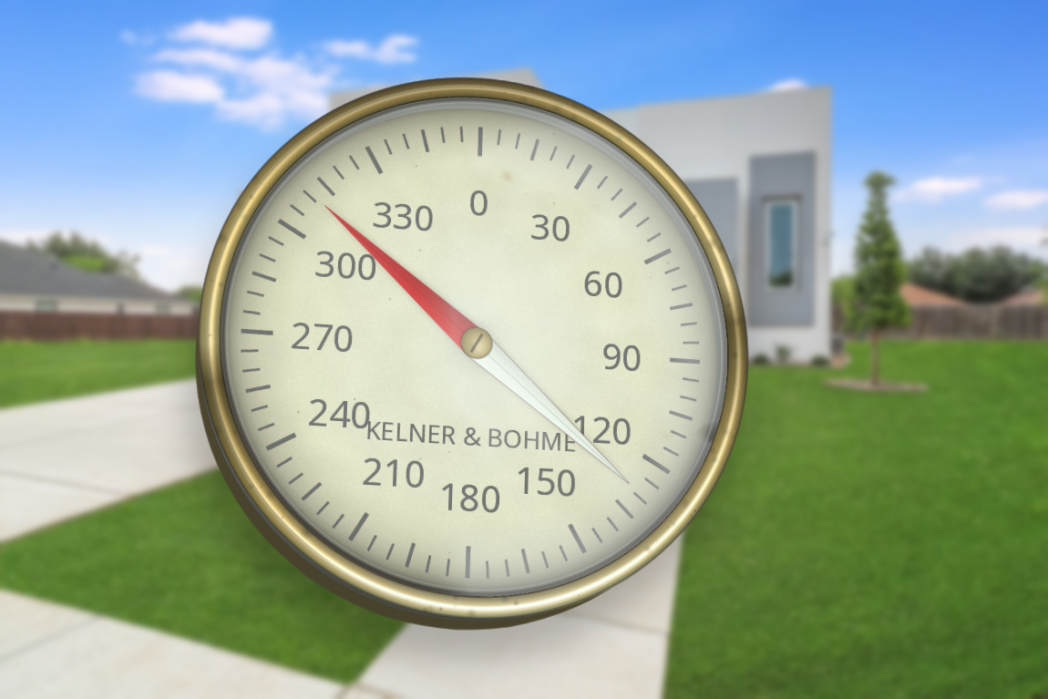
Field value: {"value": 310, "unit": "°"}
